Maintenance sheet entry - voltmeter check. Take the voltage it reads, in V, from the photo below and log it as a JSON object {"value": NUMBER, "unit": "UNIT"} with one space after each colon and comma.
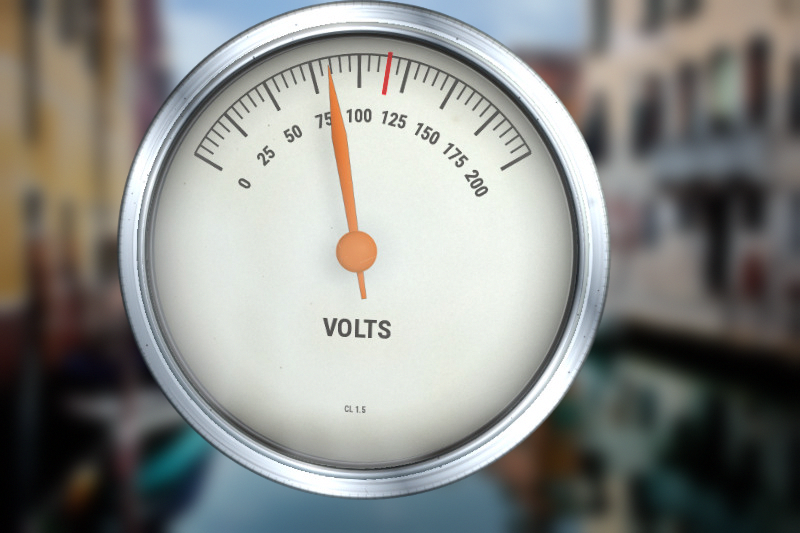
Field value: {"value": 85, "unit": "V"}
